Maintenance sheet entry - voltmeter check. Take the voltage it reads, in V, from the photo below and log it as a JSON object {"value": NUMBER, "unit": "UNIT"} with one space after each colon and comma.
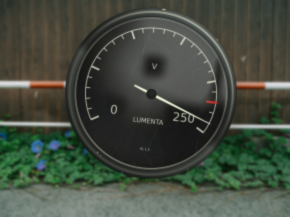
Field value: {"value": 240, "unit": "V"}
